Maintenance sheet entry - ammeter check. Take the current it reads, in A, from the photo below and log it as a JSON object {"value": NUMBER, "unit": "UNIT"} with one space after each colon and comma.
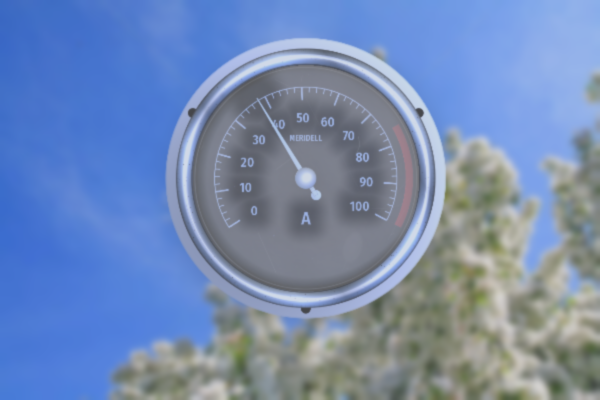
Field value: {"value": 38, "unit": "A"}
